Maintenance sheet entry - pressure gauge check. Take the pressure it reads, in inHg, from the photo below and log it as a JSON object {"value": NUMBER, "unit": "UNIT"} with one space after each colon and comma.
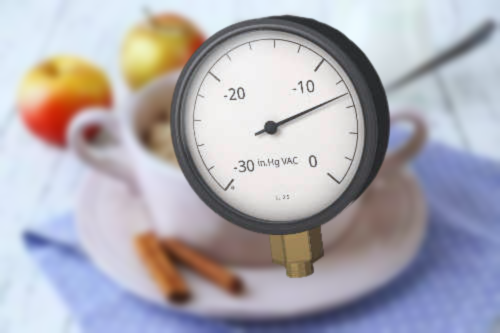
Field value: {"value": -7, "unit": "inHg"}
